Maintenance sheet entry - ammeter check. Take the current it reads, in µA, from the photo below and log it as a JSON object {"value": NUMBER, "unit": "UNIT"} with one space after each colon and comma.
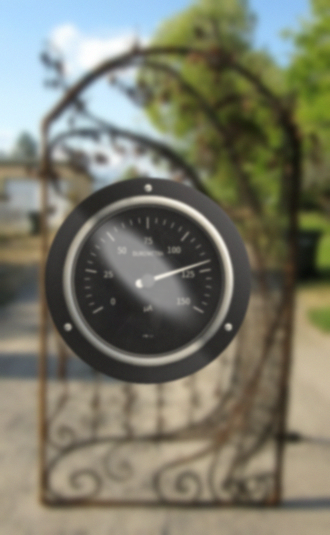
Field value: {"value": 120, "unit": "µA"}
